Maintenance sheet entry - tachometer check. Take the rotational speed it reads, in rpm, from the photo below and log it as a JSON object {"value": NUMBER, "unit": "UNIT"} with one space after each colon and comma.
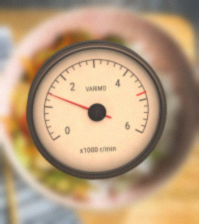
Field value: {"value": 1400, "unit": "rpm"}
